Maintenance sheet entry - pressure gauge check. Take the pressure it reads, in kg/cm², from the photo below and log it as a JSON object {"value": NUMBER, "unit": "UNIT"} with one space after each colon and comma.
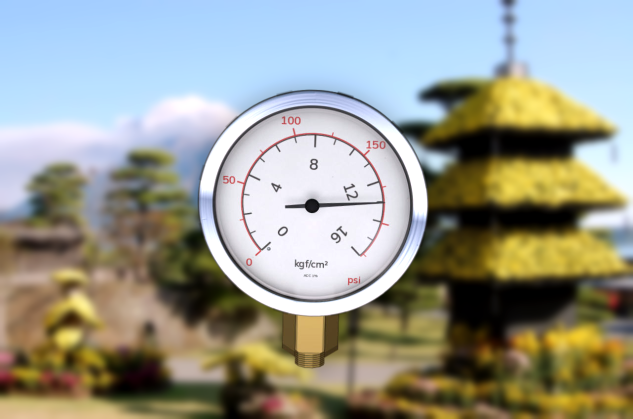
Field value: {"value": 13, "unit": "kg/cm²"}
